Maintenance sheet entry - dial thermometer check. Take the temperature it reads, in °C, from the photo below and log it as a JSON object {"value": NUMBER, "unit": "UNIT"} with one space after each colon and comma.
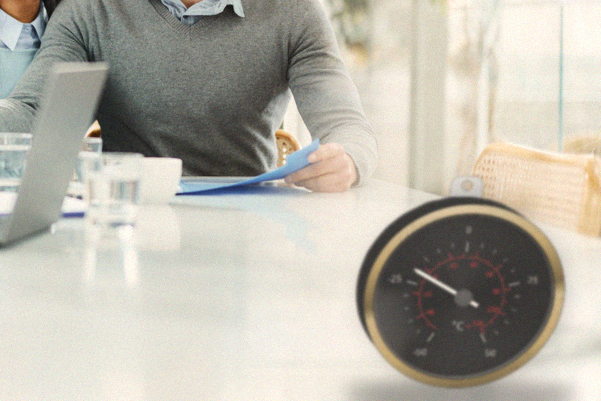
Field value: {"value": -20, "unit": "°C"}
